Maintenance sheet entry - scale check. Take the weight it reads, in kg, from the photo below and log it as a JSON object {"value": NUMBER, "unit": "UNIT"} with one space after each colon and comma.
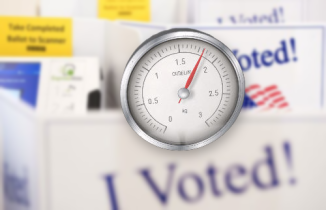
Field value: {"value": 1.8, "unit": "kg"}
